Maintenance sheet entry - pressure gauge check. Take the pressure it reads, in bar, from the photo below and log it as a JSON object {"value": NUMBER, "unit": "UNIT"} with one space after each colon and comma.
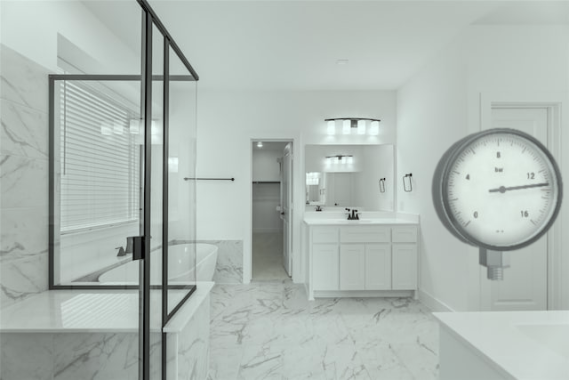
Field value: {"value": 13, "unit": "bar"}
